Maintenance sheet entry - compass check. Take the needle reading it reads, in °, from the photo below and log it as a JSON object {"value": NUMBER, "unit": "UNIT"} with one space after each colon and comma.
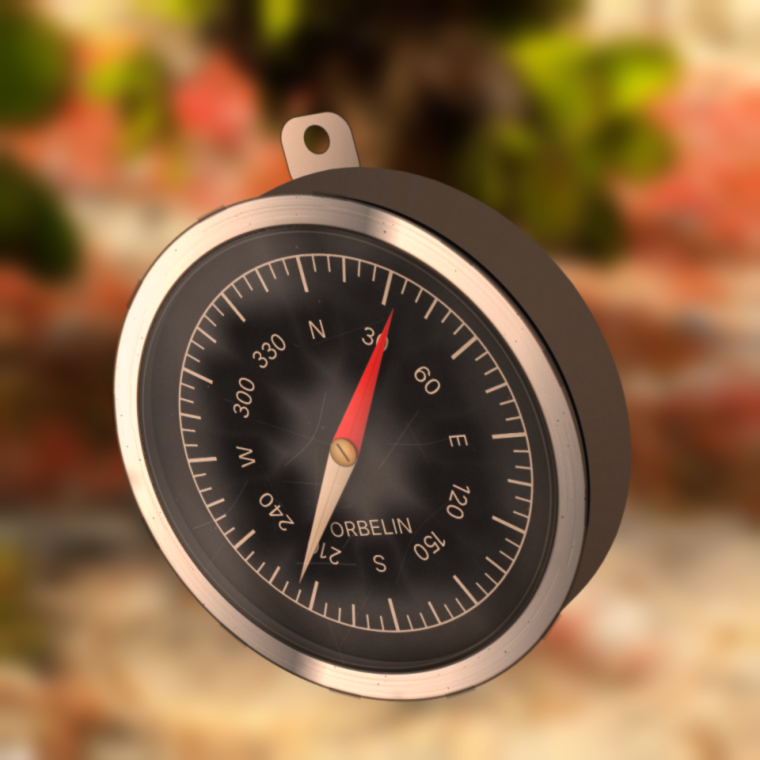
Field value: {"value": 35, "unit": "°"}
